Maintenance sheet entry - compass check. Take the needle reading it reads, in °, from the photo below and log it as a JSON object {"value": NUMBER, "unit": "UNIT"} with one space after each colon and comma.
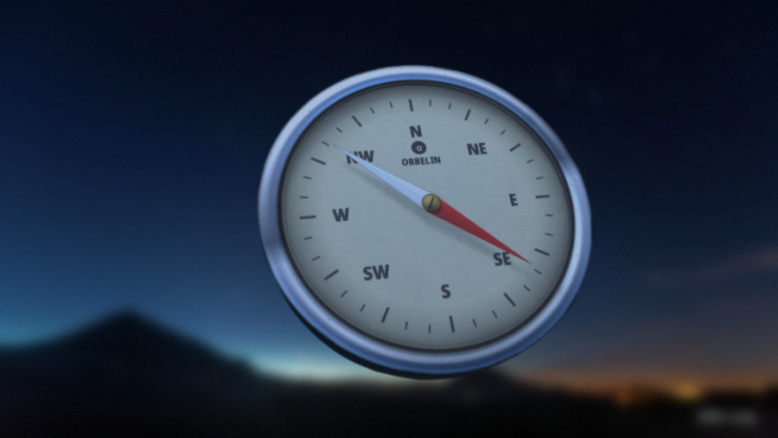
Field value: {"value": 130, "unit": "°"}
